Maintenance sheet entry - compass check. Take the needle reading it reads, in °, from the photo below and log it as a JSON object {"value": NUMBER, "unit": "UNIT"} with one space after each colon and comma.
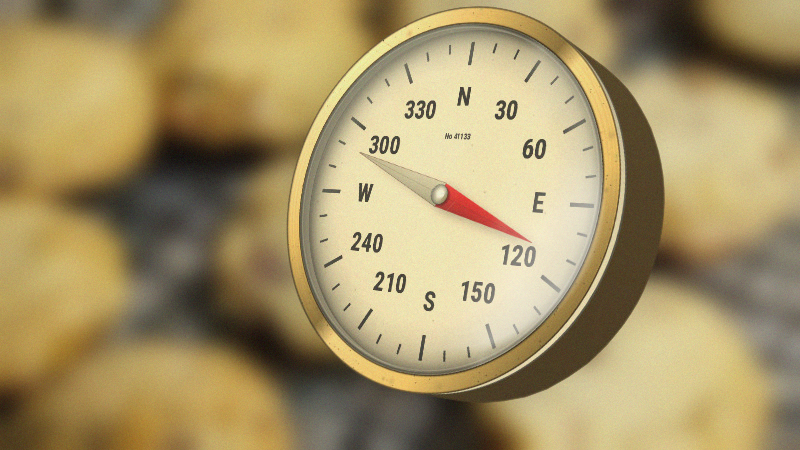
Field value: {"value": 110, "unit": "°"}
